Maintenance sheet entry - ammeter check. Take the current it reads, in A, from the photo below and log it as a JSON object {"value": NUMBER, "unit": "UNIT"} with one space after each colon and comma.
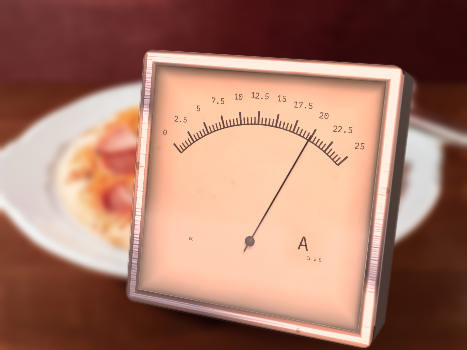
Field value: {"value": 20, "unit": "A"}
